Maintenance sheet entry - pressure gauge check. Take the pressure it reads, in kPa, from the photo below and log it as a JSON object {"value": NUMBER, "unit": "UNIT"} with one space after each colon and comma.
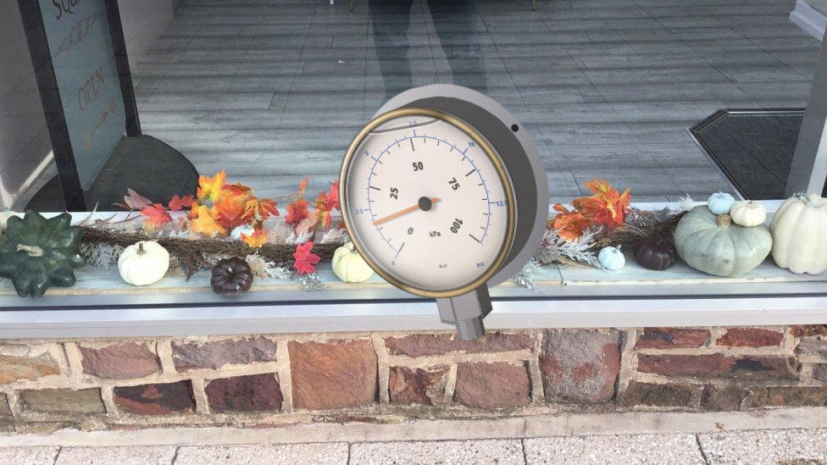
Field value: {"value": 12.5, "unit": "kPa"}
